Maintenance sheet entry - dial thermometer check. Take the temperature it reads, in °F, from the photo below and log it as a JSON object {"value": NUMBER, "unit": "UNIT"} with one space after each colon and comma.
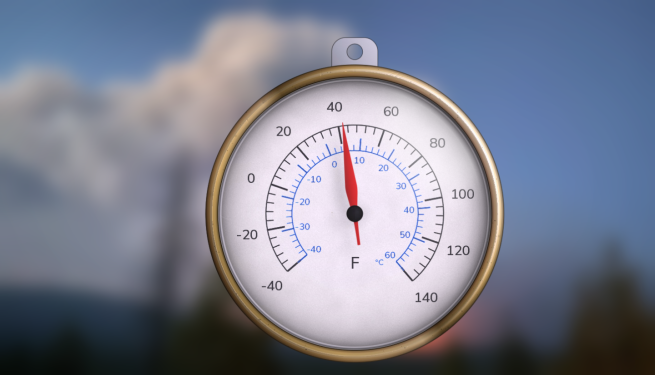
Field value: {"value": 42, "unit": "°F"}
